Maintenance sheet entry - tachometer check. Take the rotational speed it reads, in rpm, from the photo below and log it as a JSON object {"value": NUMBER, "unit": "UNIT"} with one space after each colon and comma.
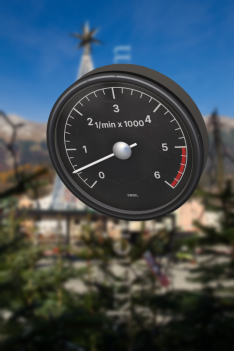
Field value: {"value": 500, "unit": "rpm"}
